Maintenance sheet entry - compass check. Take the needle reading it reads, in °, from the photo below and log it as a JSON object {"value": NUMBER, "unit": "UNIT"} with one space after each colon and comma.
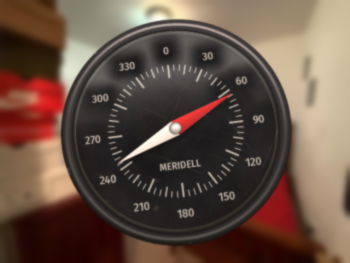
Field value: {"value": 65, "unit": "°"}
